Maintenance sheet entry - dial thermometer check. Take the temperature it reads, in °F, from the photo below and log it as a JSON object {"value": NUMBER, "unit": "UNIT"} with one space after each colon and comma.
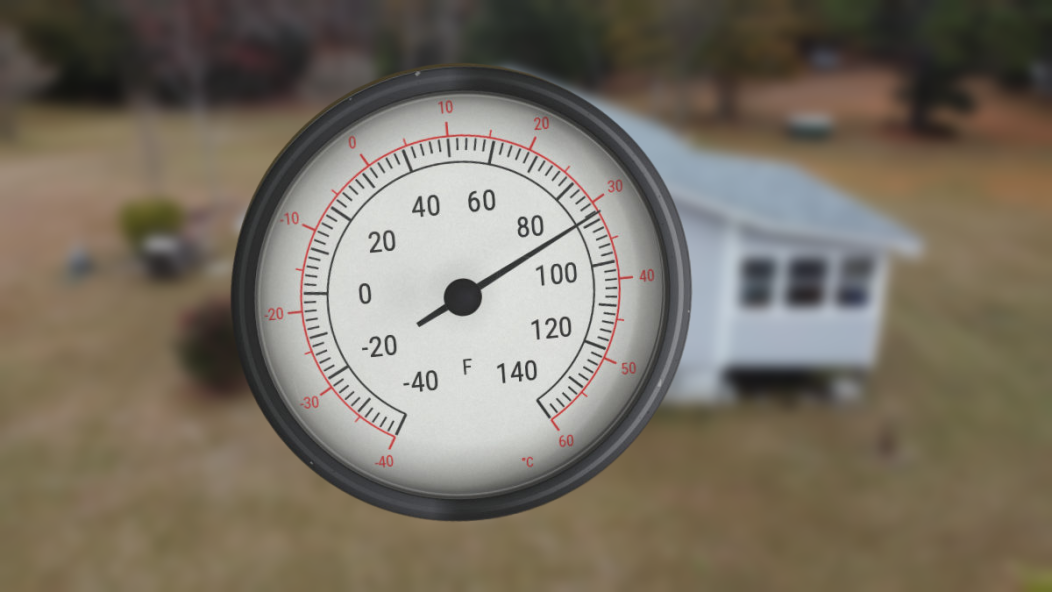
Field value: {"value": 88, "unit": "°F"}
